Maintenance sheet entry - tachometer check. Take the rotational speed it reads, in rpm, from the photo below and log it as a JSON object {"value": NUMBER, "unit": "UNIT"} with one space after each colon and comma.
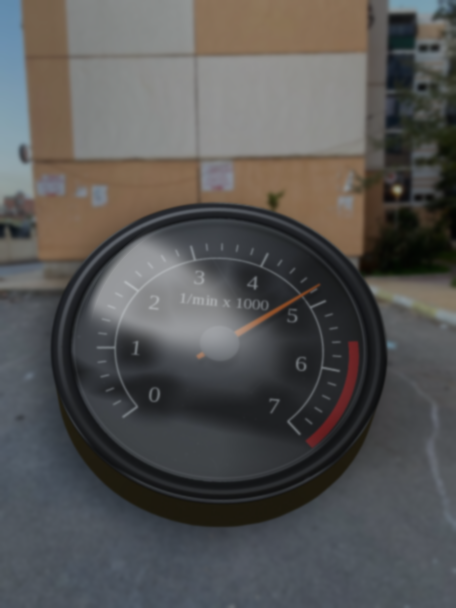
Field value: {"value": 4800, "unit": "rpm"}
